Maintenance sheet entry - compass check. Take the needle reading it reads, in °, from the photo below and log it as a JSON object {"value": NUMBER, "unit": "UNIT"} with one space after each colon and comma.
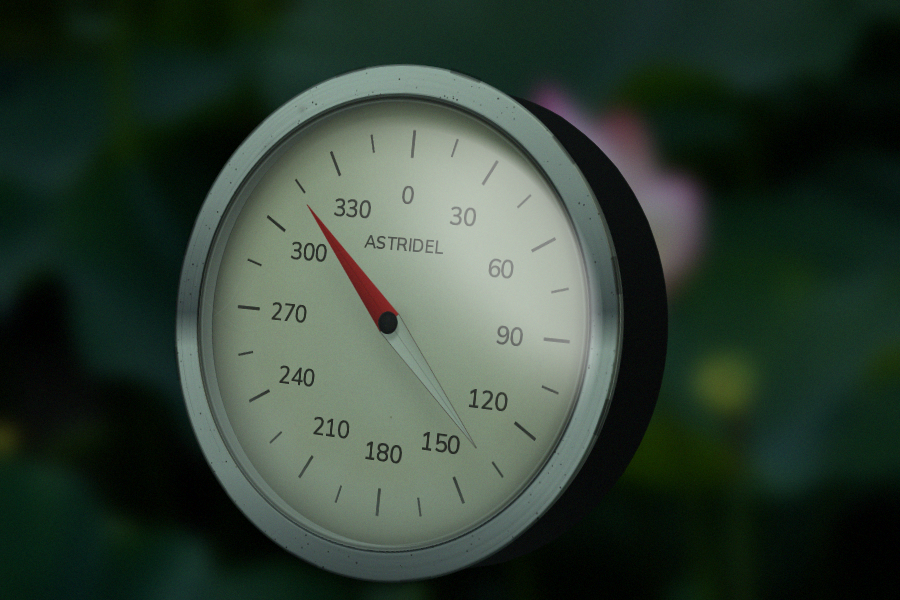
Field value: {"value": 315, "unit": "°"}
